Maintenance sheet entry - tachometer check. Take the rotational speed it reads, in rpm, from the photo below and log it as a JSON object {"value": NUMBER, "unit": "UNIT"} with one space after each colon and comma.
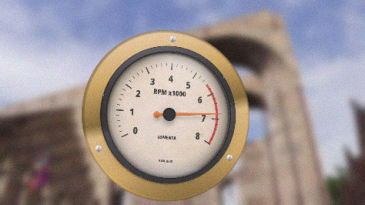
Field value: {"value": 6800, "unit": "rpm"}
